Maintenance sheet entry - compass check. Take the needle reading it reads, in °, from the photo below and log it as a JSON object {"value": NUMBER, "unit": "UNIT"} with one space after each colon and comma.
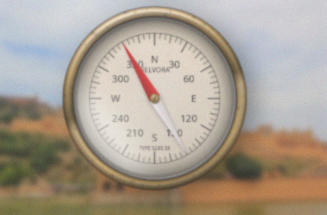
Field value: {"value": 330, "unit": "°"}
